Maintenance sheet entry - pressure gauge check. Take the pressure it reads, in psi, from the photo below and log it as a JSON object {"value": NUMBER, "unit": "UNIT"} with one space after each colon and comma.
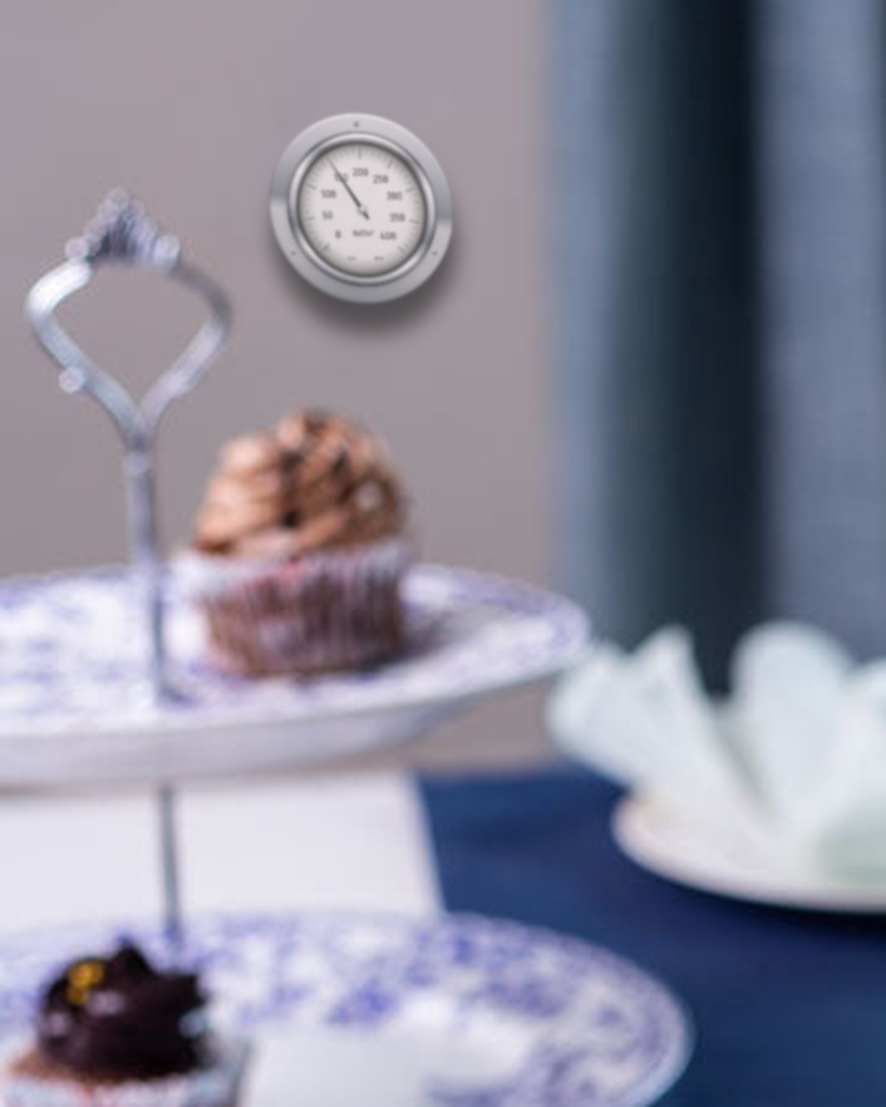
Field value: {"value": 150, "unit": "psi"}
